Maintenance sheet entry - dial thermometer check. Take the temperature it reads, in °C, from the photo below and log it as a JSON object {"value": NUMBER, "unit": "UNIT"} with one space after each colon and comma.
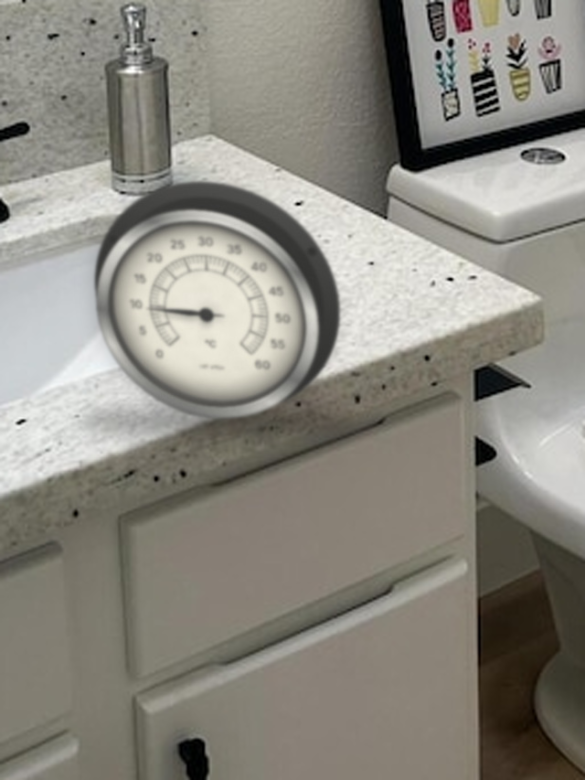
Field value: {"value": 10, "unit": "°C"}
